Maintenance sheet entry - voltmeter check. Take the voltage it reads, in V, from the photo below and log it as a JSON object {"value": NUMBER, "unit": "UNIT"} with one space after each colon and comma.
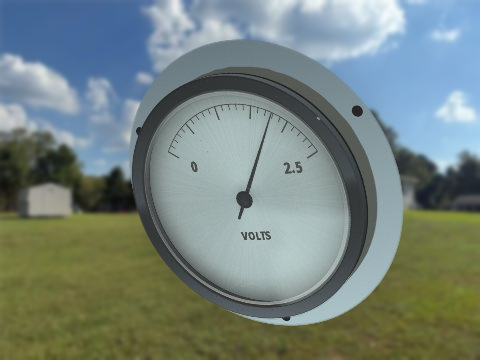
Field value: {"value": 1.8, "unit": "V"}
